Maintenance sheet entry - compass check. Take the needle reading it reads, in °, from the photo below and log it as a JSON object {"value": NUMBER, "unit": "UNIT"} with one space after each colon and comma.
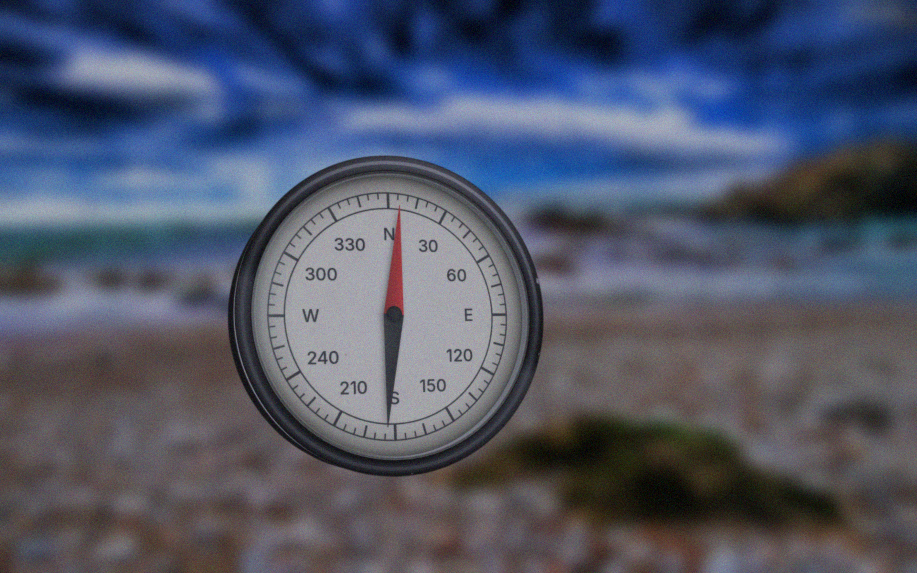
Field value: {"value": 5, "unit": "°"}
